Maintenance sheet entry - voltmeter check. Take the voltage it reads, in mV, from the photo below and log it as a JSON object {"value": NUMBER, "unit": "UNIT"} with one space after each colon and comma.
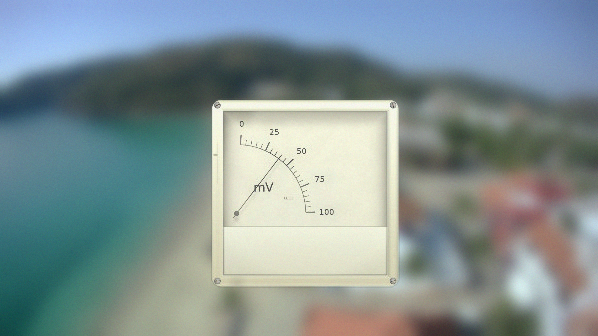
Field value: {"value": 40, "unit": "mV"}
